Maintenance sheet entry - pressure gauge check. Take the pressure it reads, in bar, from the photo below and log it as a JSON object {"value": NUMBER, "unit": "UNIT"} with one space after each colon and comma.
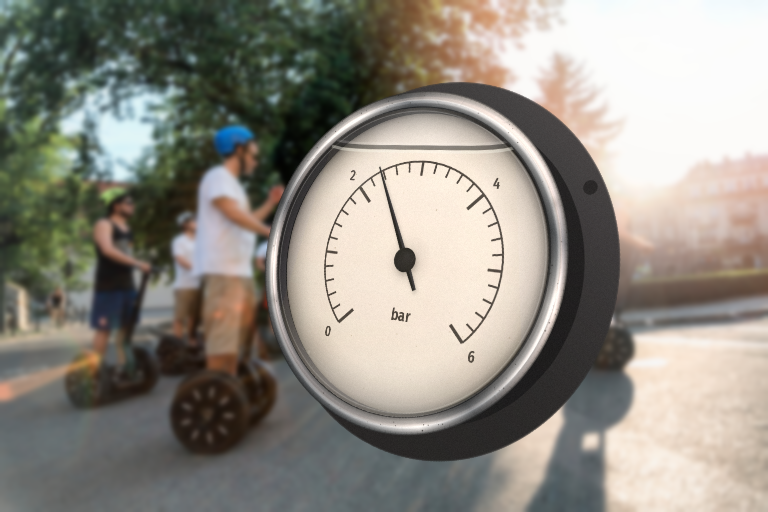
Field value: {"value": 2.4, "unit": "bar"}
